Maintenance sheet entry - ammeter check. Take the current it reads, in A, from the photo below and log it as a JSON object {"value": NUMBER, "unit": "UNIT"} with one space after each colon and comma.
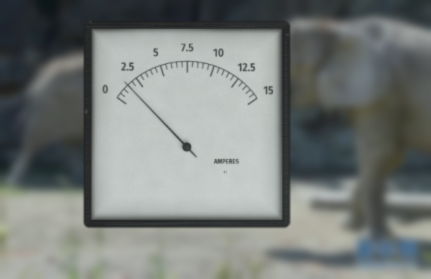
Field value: {"value": 1.5, "unit": "A"}
